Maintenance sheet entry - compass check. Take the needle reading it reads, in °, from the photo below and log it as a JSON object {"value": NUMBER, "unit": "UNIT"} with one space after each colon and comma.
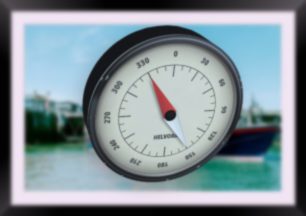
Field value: {"value": 330, "unit": "°"}
